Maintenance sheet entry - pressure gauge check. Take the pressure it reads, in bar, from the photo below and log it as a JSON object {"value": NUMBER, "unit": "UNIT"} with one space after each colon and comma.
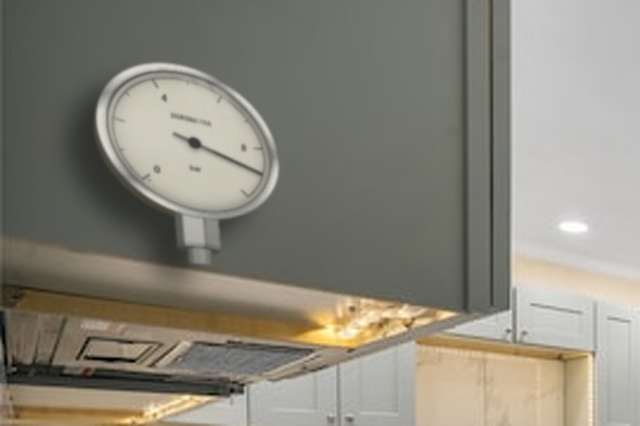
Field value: {"value": 9, "unit": "bar"}
